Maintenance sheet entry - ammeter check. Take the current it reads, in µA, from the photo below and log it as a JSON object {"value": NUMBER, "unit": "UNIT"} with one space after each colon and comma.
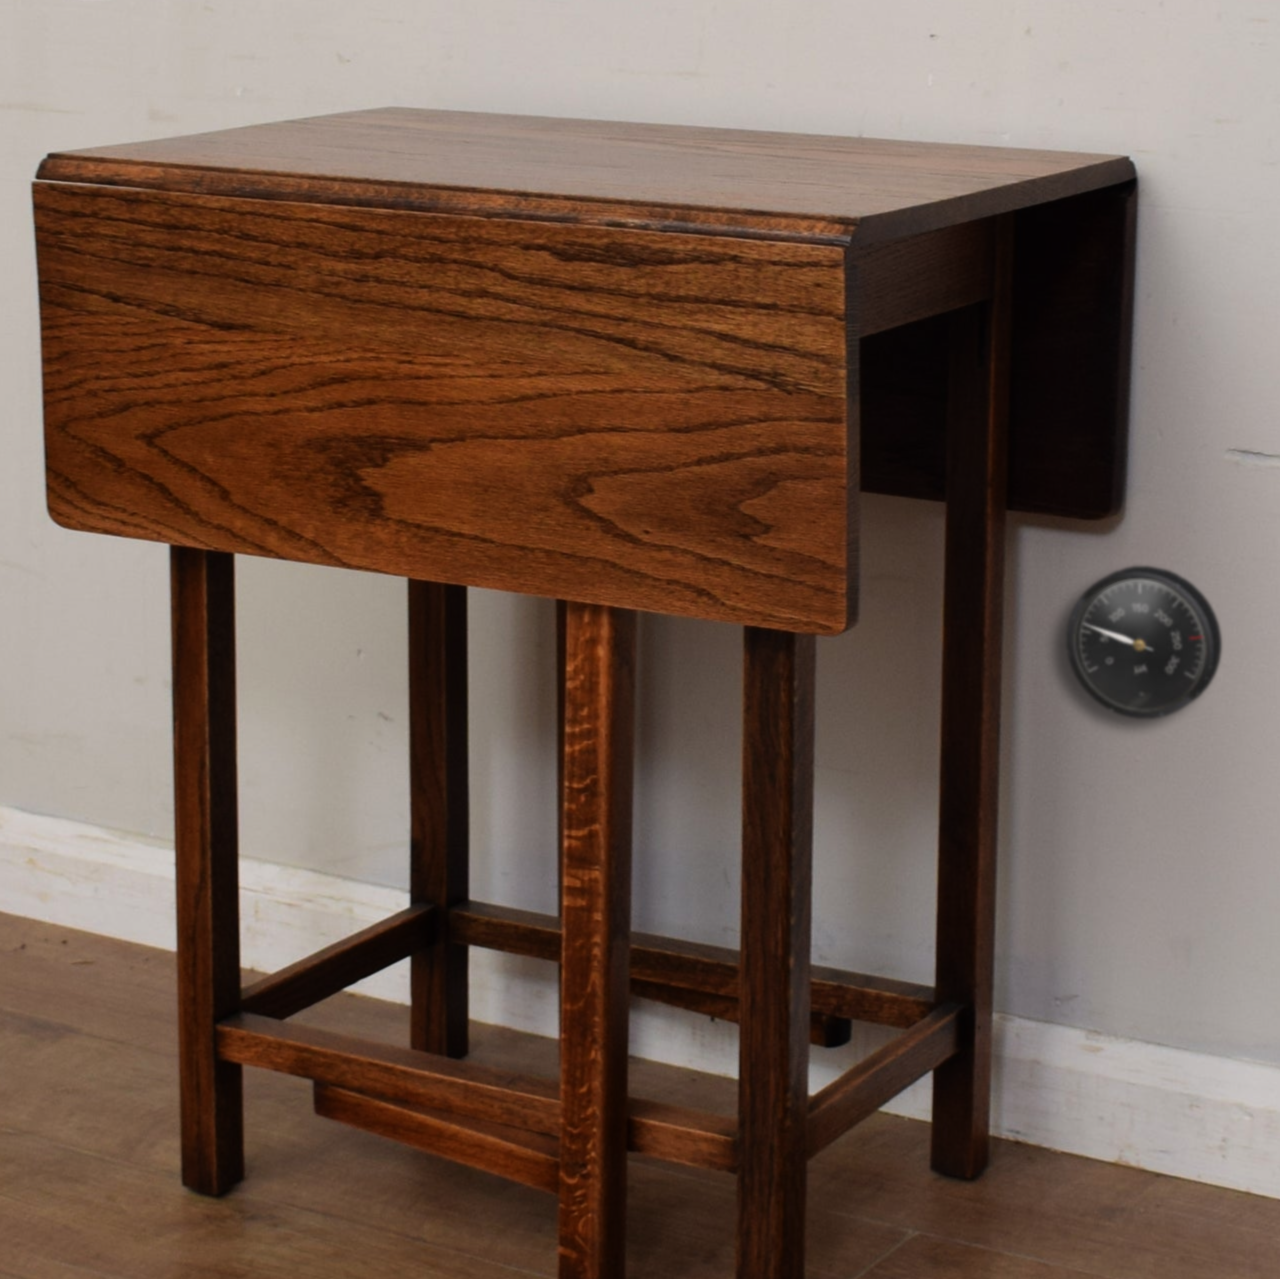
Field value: {"value": 60, "unit": "µA"}
